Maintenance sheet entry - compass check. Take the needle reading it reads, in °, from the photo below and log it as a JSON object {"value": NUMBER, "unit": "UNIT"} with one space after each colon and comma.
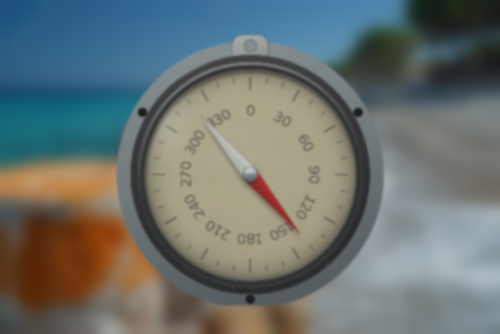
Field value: {"value": 140, "unit": "°"}
